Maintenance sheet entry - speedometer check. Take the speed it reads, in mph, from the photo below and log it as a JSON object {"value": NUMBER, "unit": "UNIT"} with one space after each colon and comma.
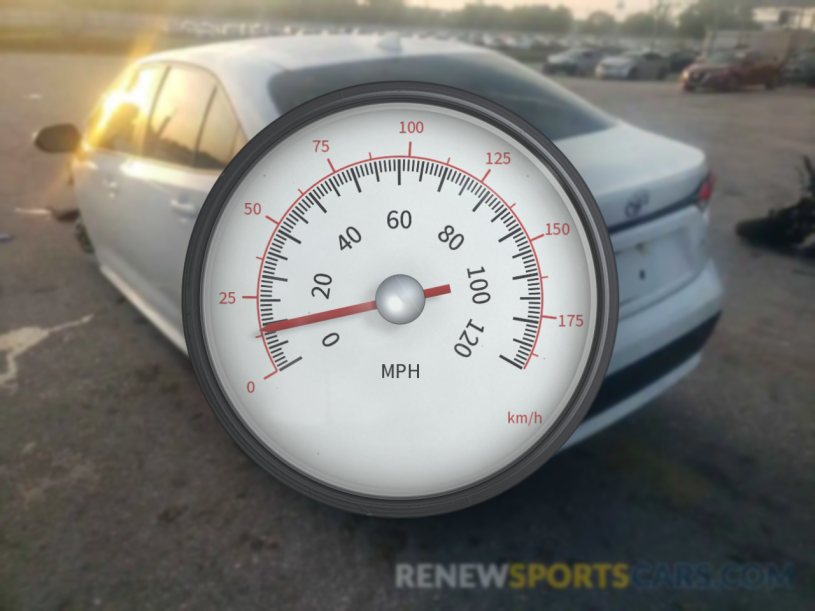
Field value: {"value": 9, "unit": "mph"}
